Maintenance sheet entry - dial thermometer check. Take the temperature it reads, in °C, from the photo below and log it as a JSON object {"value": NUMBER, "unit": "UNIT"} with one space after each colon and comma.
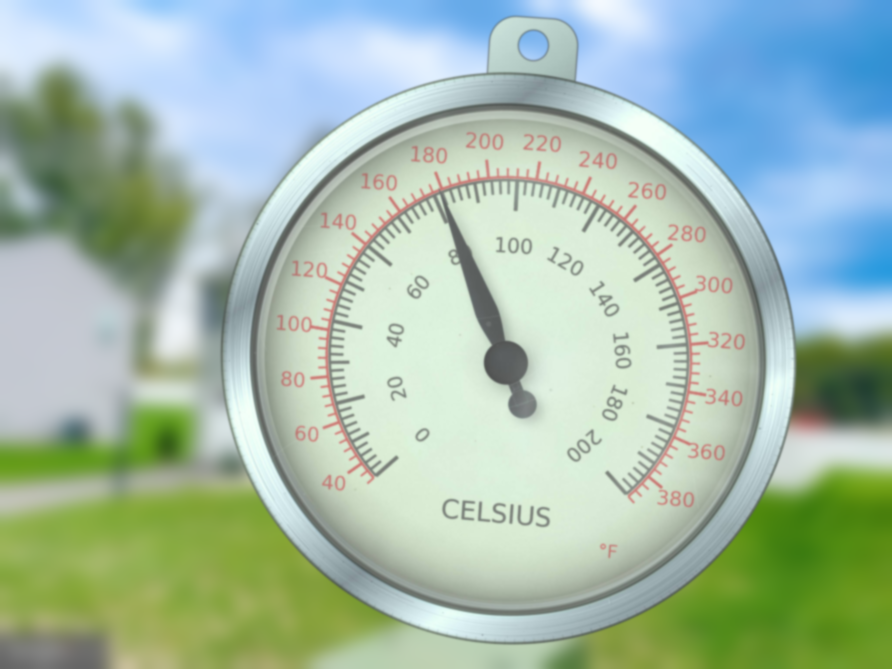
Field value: {"value": 82, "unit": "°C"}
